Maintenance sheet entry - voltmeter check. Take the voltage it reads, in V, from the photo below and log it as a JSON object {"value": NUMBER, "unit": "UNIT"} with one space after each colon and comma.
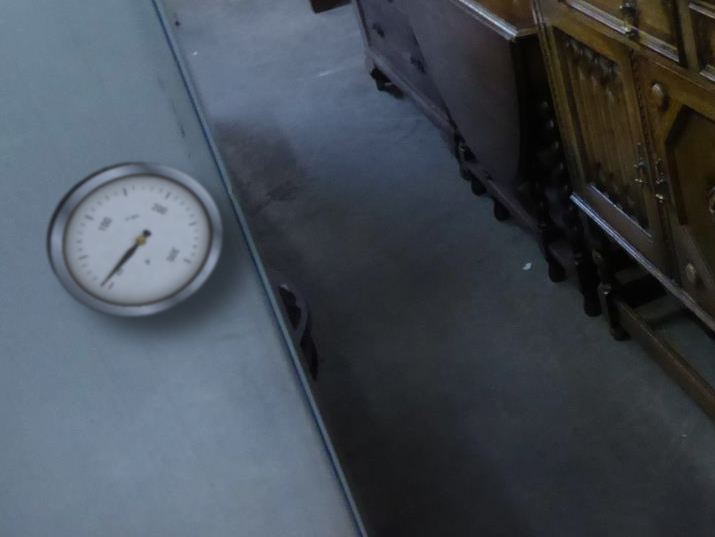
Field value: {"value": 10, "unit": "V"}
